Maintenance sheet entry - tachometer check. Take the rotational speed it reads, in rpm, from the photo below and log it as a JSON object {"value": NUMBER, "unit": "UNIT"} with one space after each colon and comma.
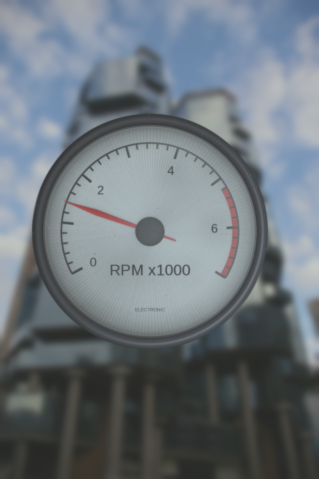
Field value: {"value": 1400, "unit": "rpm"}
